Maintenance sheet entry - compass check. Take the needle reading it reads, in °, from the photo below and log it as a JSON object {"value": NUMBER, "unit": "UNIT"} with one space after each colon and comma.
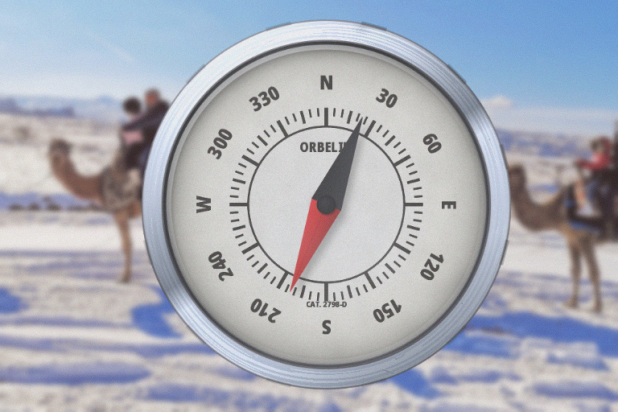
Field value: {"value": 202.5, "unit": "°"}
